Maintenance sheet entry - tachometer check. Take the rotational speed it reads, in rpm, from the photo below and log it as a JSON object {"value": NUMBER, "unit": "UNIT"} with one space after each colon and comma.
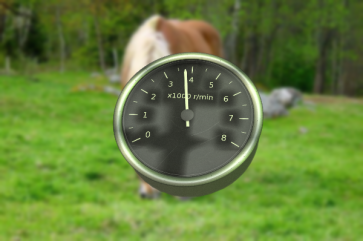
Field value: {"value": 3750, "unit": "rpm"}
